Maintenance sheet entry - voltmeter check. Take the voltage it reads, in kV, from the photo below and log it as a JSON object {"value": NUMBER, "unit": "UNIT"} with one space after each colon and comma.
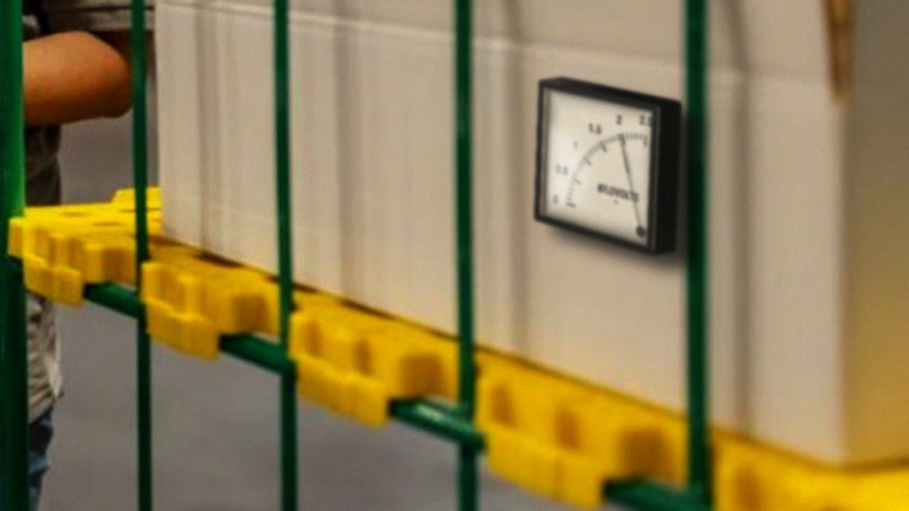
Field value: {"value": 2, "unit": "kV"}
